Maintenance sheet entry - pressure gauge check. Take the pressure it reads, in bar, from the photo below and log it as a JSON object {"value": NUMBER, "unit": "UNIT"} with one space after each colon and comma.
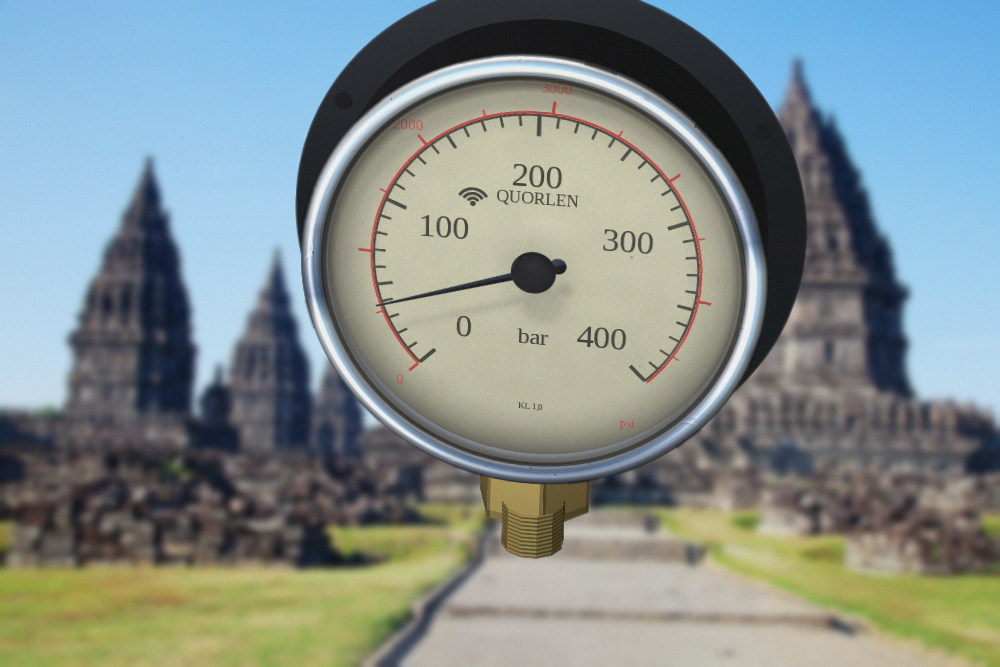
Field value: {"value": 40, "unit": "bar"}
